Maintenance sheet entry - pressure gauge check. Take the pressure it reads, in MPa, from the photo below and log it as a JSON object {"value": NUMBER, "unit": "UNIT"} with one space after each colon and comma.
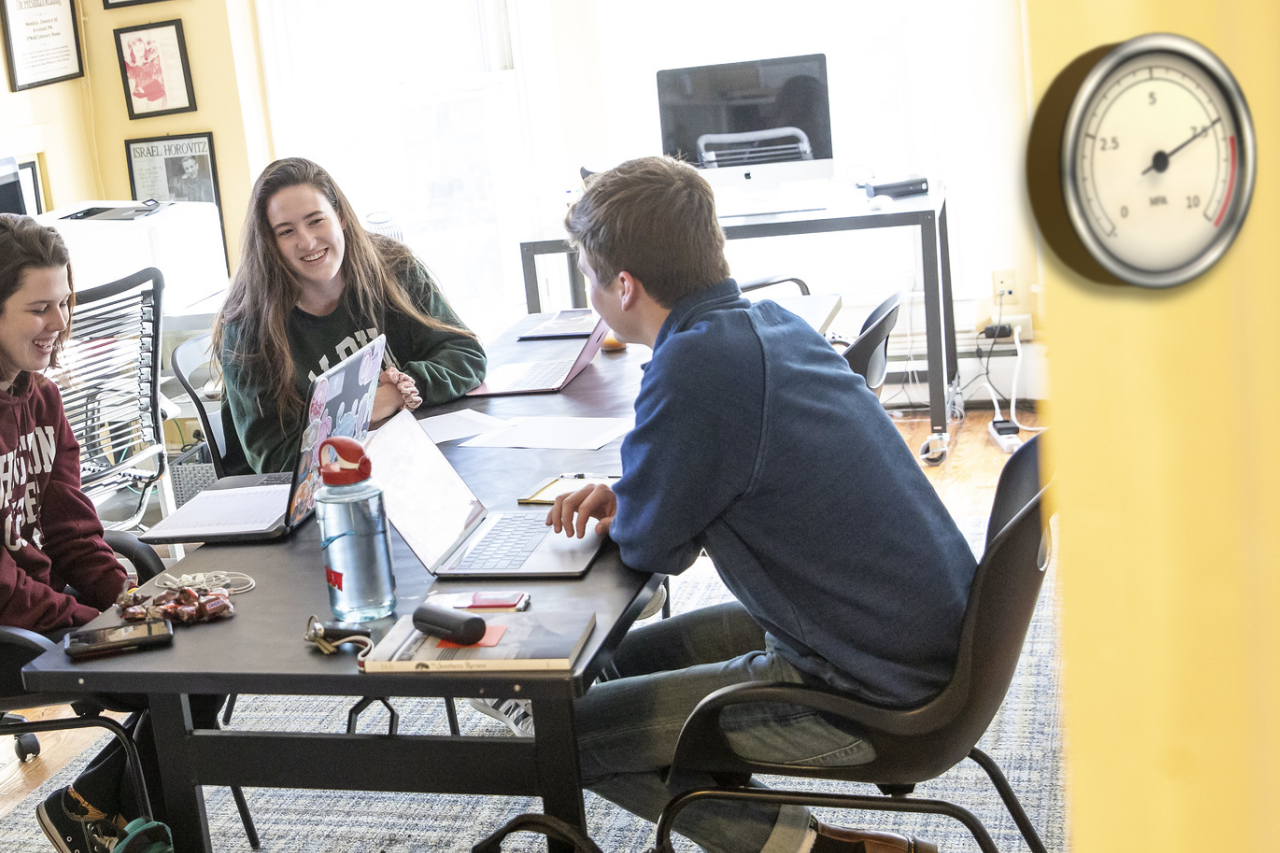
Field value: {"value": 7.5, "unit": "MPa"}
